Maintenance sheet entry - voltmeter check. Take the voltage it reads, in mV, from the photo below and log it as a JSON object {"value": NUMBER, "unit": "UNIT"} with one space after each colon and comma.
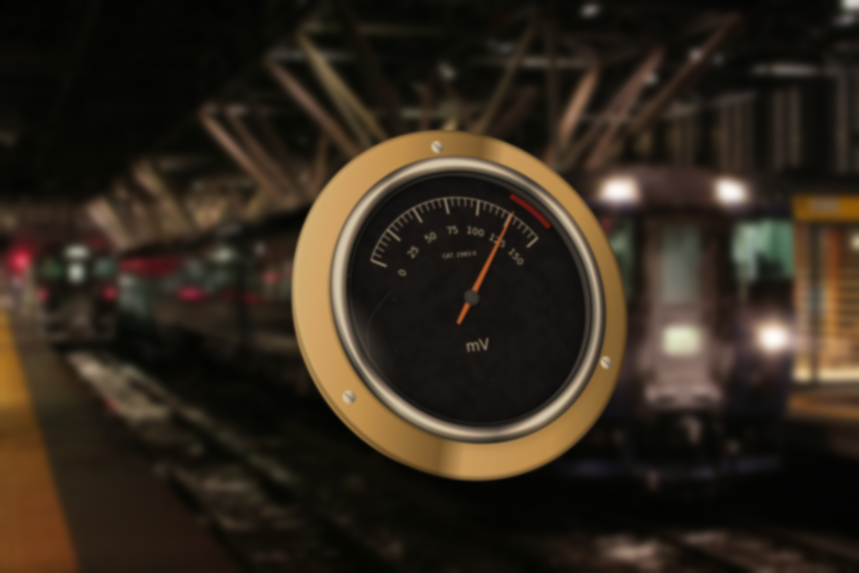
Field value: {"value": 125, "unit": "mV"}
